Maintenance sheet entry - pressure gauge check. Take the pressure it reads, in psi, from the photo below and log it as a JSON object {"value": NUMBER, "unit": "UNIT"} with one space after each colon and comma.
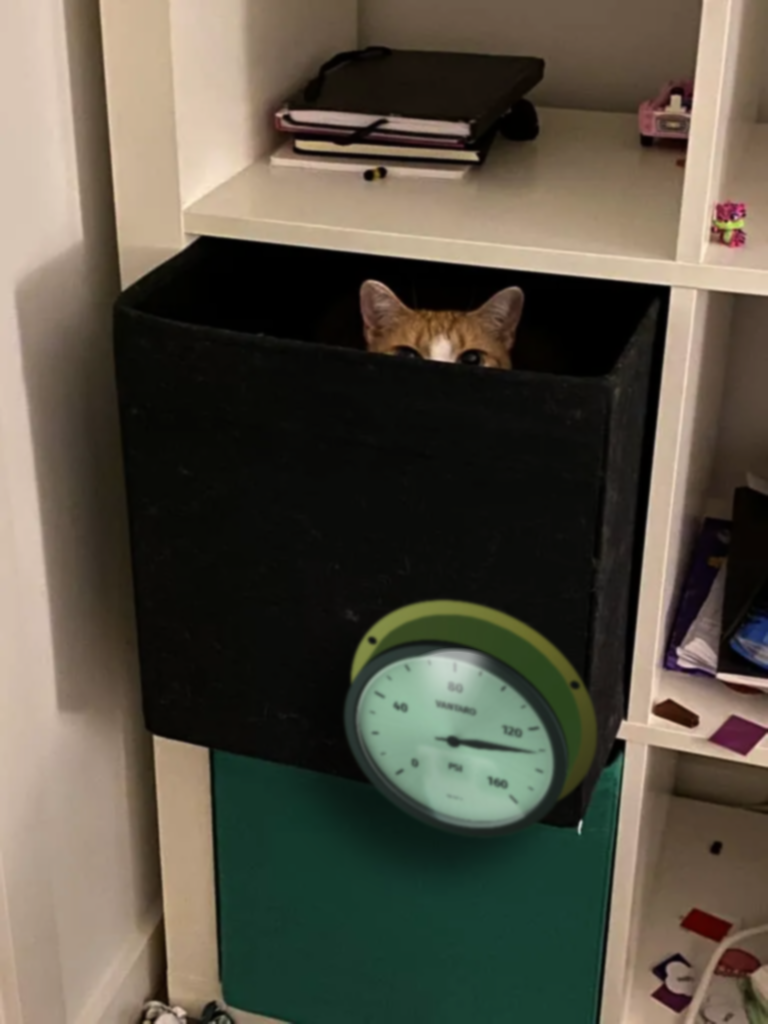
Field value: {"value": 130, "unit": "psi"}
